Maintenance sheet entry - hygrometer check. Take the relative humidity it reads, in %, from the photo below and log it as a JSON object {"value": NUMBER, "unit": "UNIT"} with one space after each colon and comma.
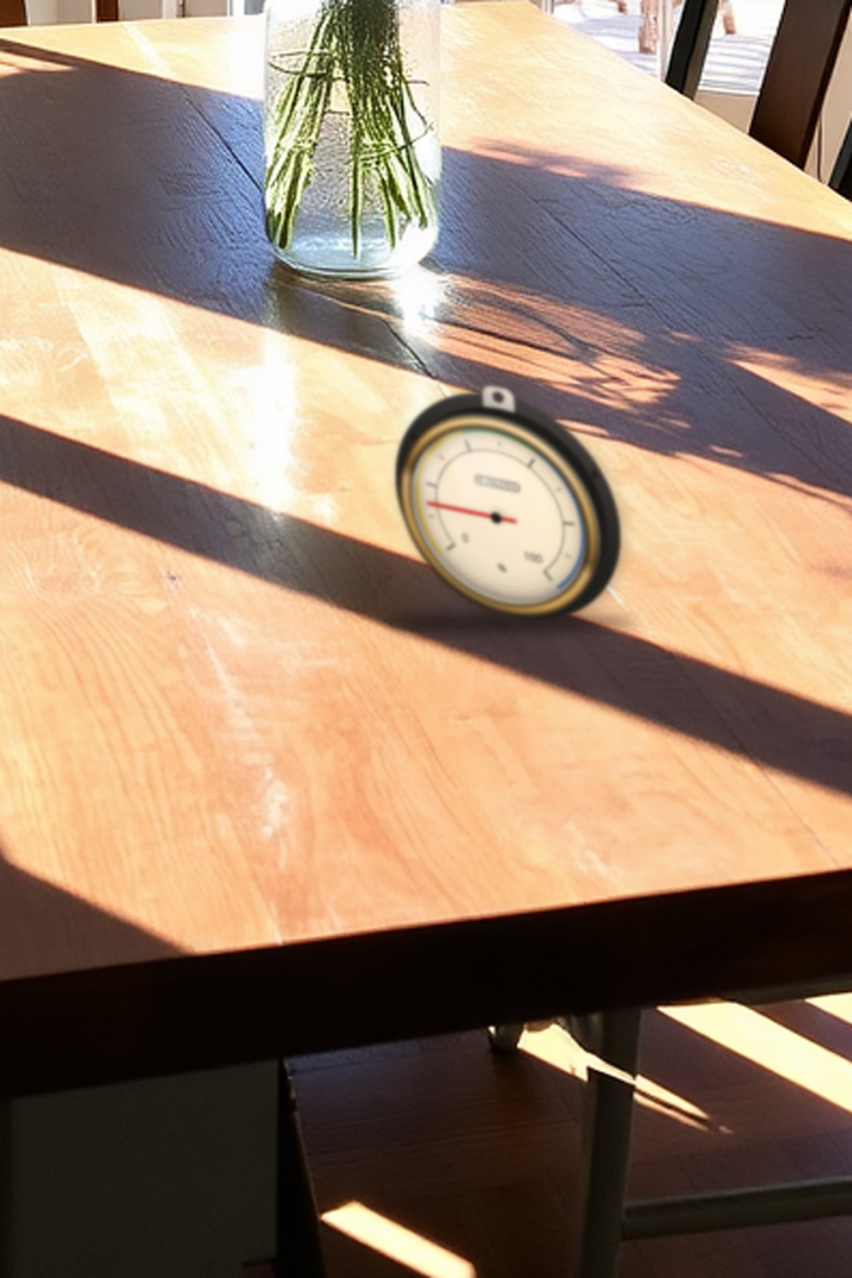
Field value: {"value": 15, "unit": "%"}
